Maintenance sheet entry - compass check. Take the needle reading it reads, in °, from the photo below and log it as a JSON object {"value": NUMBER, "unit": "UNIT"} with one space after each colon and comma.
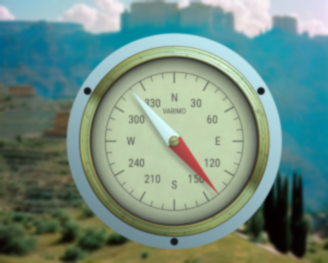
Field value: {"value": 140, "unit": "°"}
